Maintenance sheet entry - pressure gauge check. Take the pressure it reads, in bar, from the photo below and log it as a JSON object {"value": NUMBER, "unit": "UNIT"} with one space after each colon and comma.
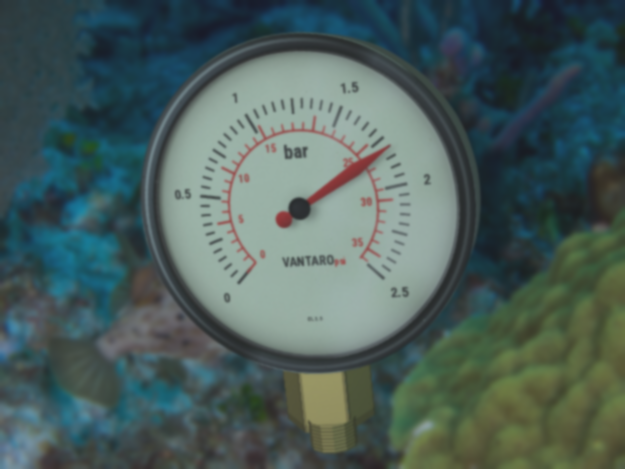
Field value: {"value": 1.8, "unit": "bar"}
